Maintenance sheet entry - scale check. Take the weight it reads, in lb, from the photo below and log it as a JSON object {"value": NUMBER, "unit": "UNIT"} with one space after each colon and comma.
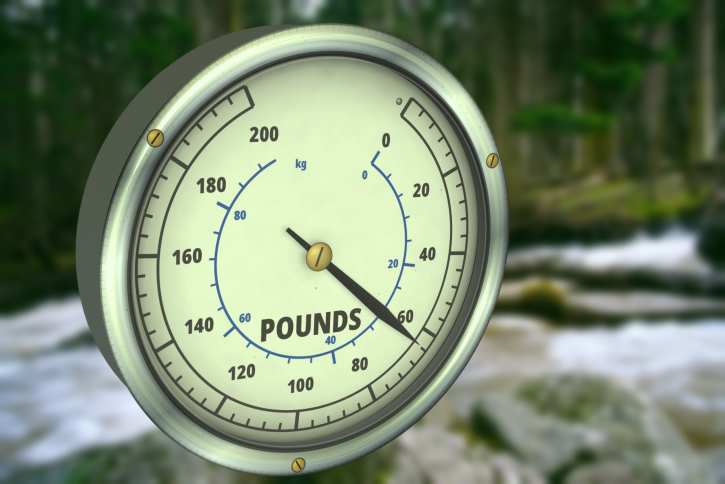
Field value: {"value": 64, "unit": "lb"}
